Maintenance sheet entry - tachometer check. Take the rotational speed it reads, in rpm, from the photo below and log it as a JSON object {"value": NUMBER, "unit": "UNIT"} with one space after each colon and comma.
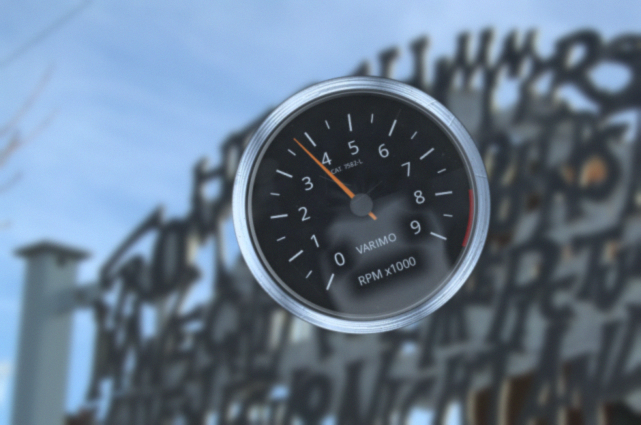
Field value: {"value": 3750, "unit": "rpm"}
